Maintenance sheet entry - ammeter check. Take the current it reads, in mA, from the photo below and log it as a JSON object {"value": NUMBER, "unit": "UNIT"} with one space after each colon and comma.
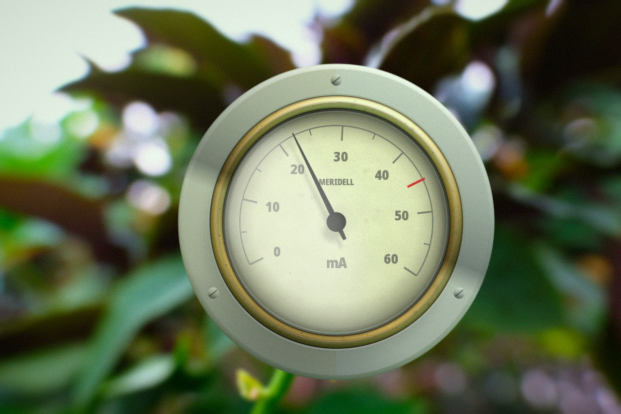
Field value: {"value": 22.5, "unit": "mA"}
